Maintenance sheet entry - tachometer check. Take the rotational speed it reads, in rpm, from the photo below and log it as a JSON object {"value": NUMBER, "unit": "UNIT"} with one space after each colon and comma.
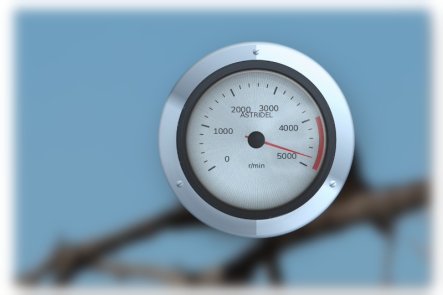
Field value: {"value": 4800, "unit": "rpm"}
